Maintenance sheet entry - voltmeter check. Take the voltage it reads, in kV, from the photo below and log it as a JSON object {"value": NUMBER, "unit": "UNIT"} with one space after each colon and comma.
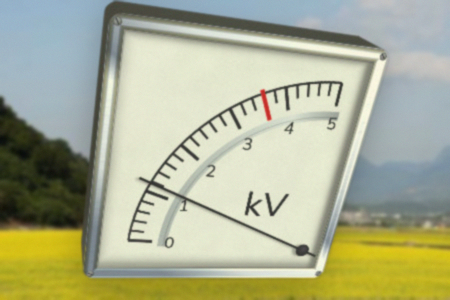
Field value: {"value": 1.2, "unit": "kV"}
